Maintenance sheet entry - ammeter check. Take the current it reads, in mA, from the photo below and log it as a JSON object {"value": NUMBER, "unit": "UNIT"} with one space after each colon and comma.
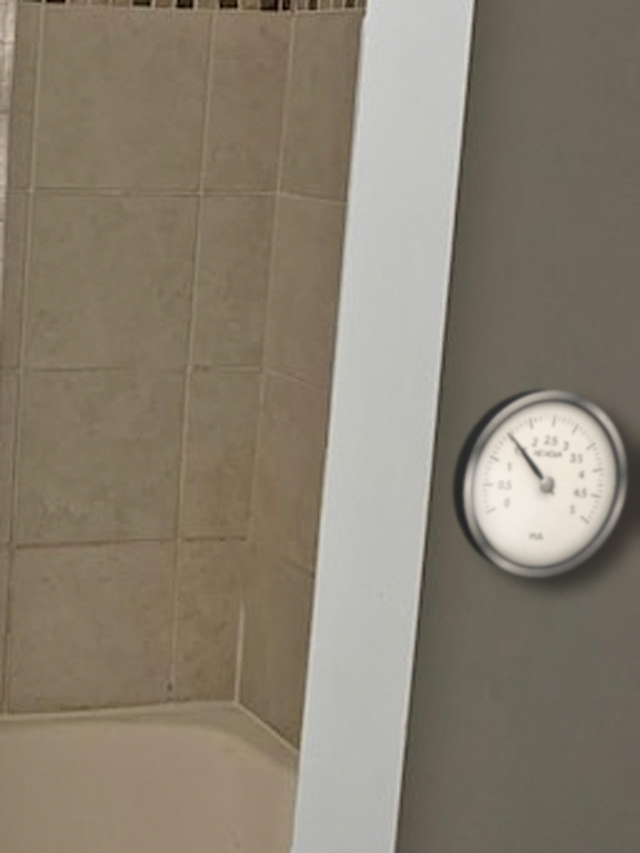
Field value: {"value": 1.5, "unit": "mA"}
